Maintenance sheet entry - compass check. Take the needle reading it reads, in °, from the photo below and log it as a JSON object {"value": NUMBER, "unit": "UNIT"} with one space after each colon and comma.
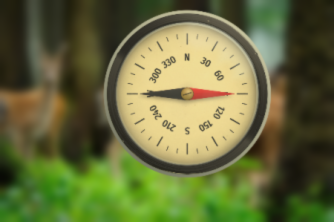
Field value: {"value": 90, "unit": "°"}
